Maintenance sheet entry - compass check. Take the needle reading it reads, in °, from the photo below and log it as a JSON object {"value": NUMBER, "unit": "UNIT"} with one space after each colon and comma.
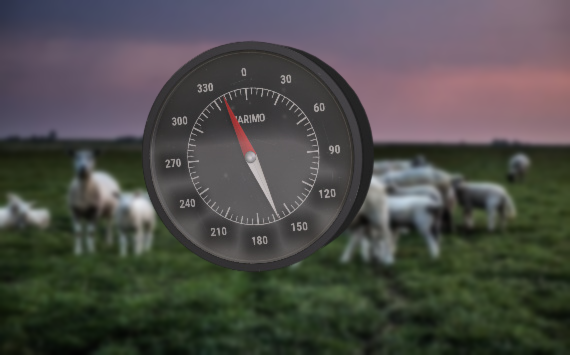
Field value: {"value": 340, "unit": "°"}
